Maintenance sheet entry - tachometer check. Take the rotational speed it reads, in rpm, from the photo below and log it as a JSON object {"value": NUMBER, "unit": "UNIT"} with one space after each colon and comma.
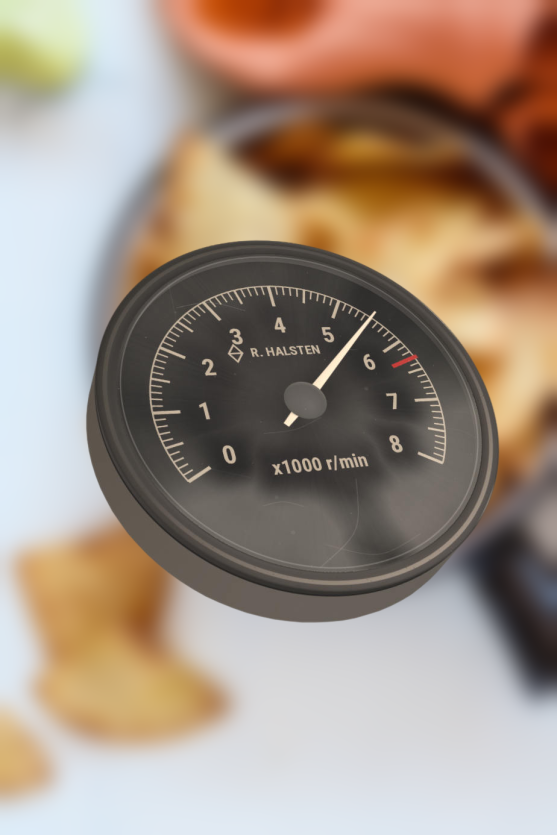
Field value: {"value": 5500, "unit": "rpm"}
